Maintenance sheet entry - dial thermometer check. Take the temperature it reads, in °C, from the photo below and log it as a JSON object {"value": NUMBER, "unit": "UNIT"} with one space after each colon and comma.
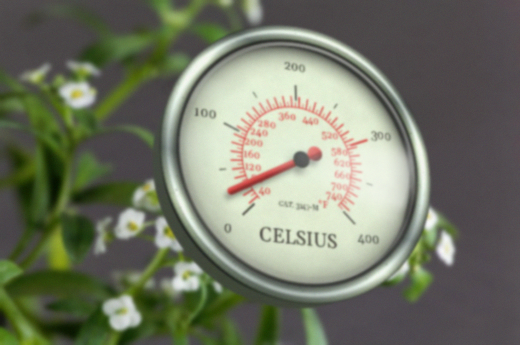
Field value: {"value": 25, "unit": "°C"}
